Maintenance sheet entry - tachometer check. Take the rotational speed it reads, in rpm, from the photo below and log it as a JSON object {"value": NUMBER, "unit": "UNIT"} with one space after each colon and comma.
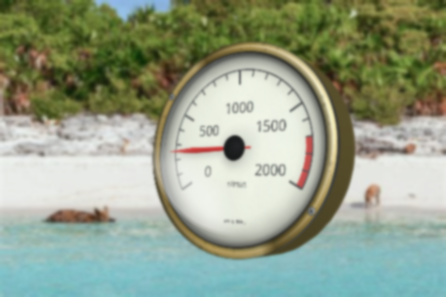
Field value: {"value": 250, "unit": "rpm"}
